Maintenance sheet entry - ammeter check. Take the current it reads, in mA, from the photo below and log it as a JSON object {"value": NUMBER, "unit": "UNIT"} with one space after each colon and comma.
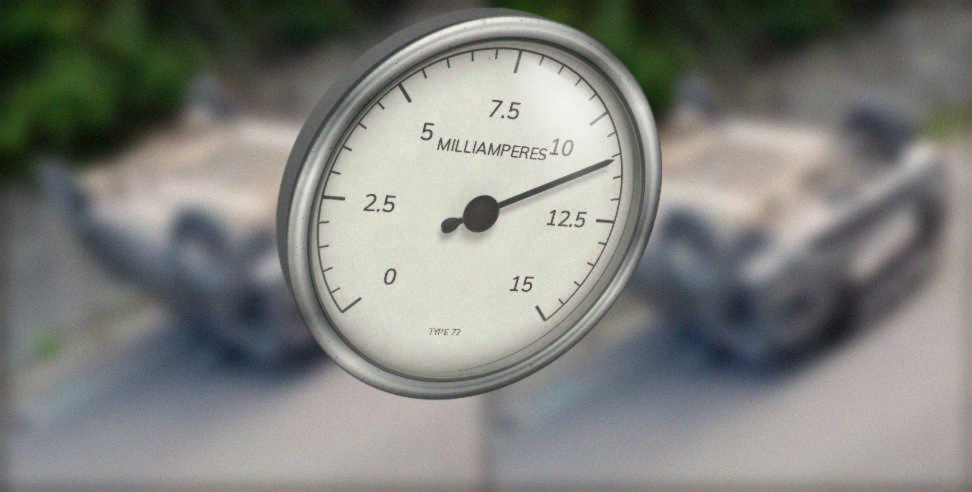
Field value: {"value": 11, "unit": "mA"}
